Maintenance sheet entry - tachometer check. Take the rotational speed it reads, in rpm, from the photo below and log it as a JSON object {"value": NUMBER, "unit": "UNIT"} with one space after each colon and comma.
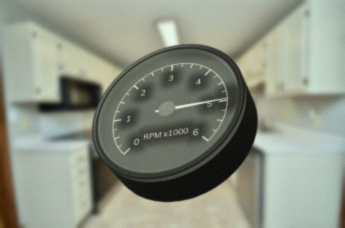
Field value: {"value": 5000, "unit": "rpm"}
